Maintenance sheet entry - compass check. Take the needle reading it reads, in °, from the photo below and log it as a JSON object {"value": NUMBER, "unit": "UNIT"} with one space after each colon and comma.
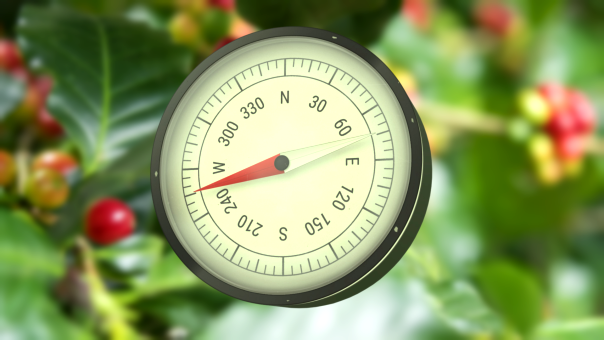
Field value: {"value": 255, "unit": "°"}
